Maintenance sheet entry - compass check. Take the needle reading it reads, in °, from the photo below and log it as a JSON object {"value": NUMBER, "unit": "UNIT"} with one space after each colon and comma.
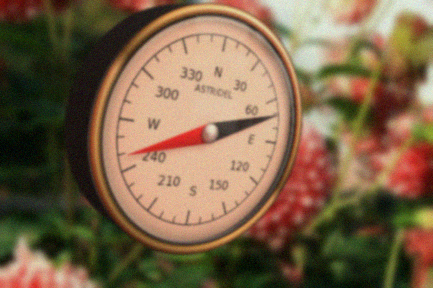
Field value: {"value": 250, "unit": "°"}
